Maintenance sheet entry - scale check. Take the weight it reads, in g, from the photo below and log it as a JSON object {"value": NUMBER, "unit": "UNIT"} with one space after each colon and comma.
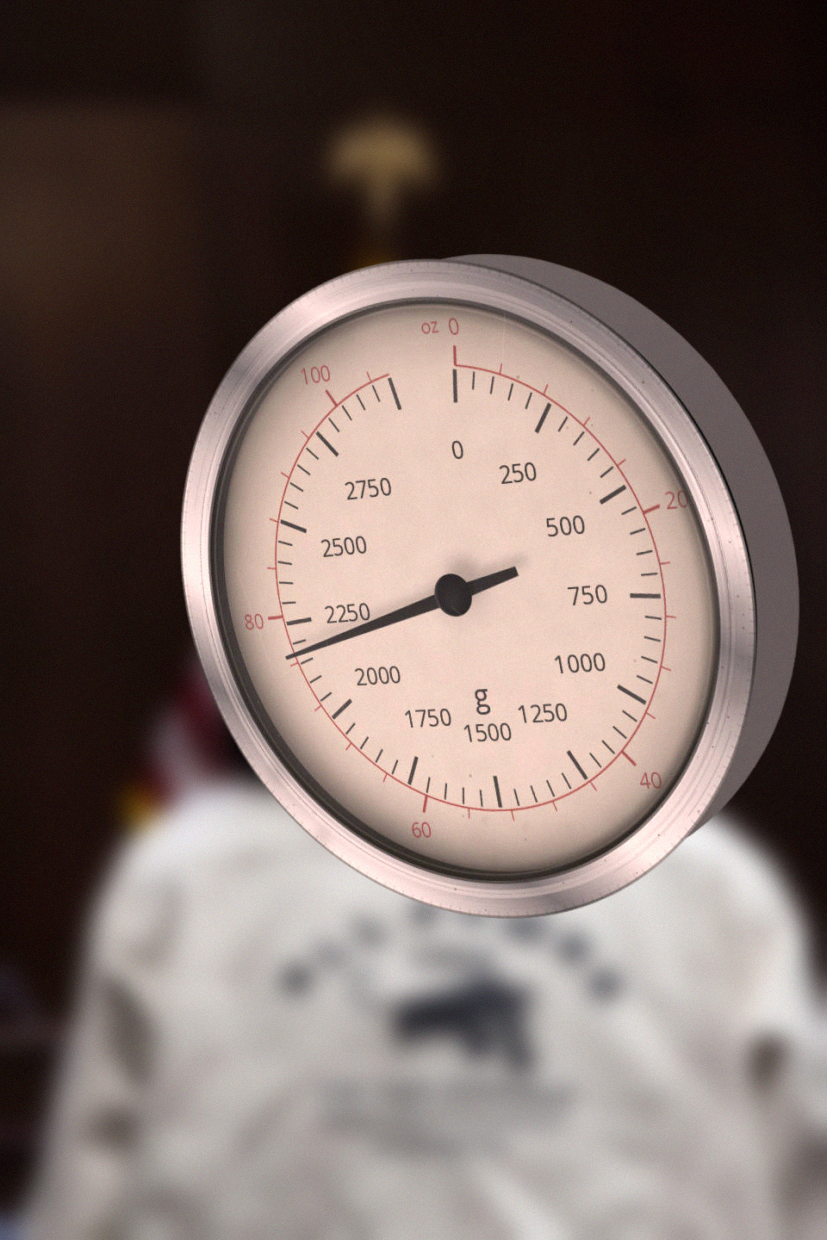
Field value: {"value": 2175, "unit": "g"}
